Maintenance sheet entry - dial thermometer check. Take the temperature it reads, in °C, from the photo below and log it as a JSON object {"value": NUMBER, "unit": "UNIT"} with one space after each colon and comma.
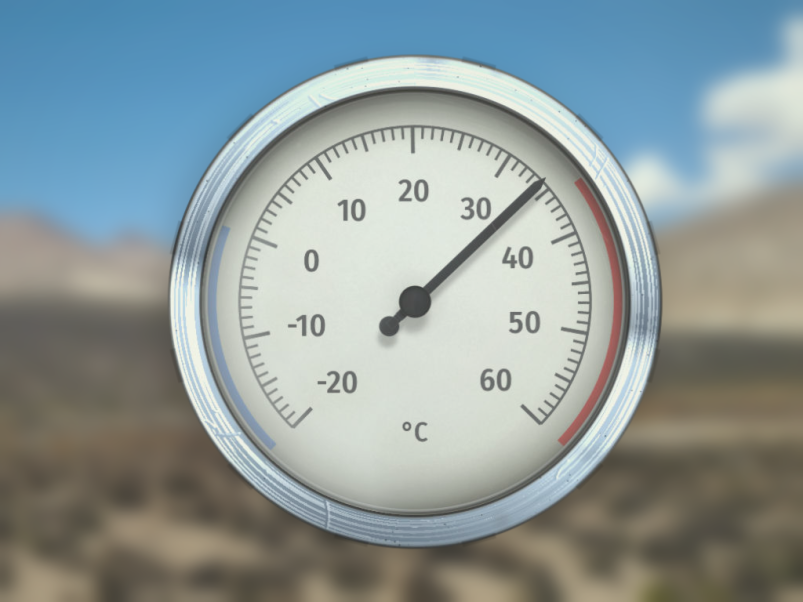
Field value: {"value": 34, "unit": "°C"}
